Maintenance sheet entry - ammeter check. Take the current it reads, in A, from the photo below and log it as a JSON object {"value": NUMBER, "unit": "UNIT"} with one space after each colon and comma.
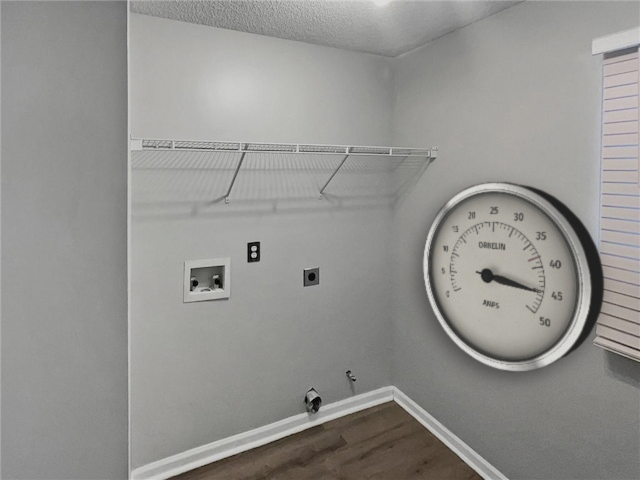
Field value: {"value": 45, "unit": "A"}
